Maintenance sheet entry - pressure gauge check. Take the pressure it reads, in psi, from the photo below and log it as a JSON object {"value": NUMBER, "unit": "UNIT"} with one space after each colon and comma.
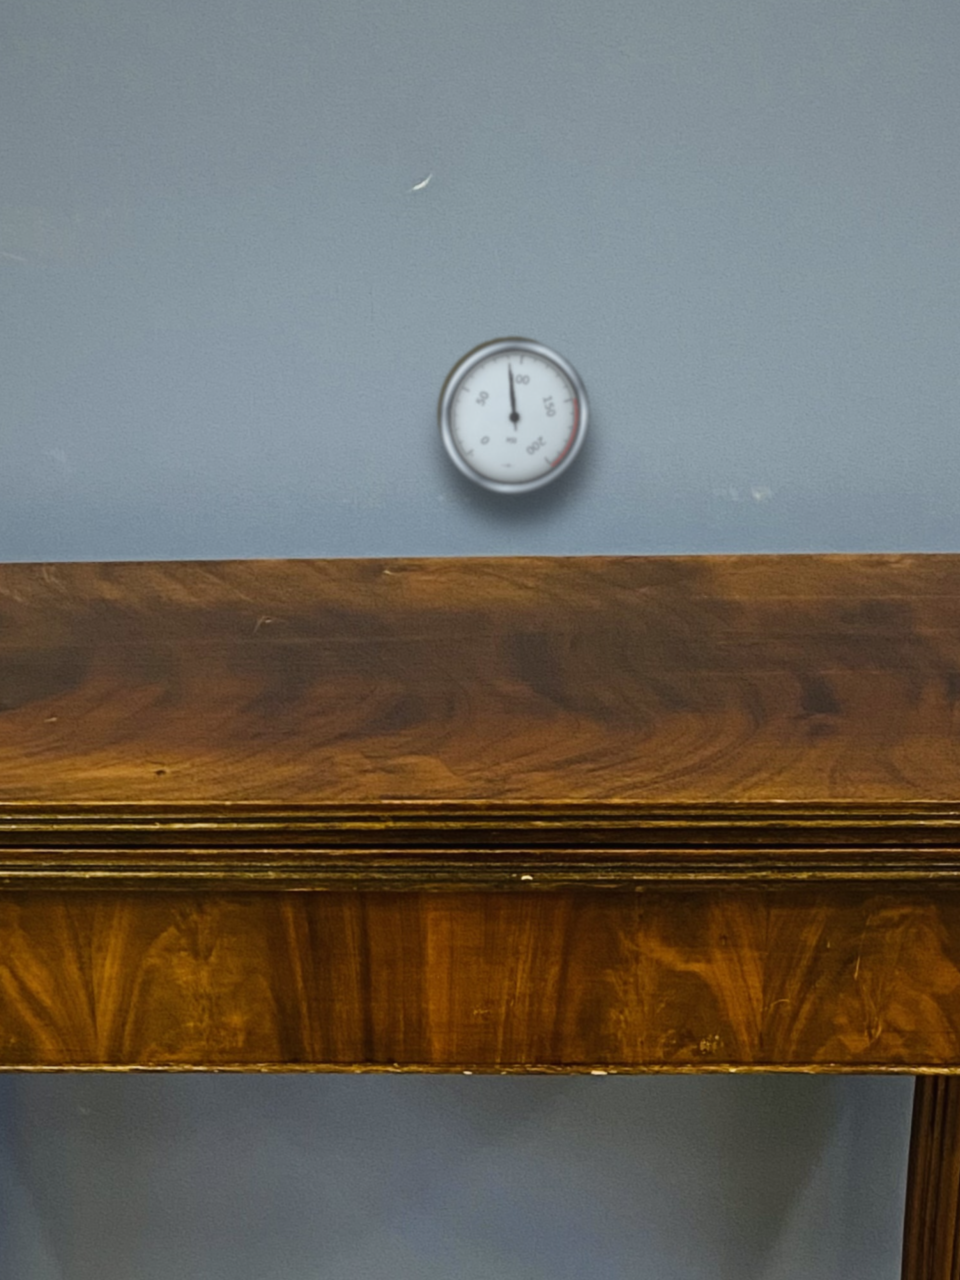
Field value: {"value": 90, "unit": "psi"}
